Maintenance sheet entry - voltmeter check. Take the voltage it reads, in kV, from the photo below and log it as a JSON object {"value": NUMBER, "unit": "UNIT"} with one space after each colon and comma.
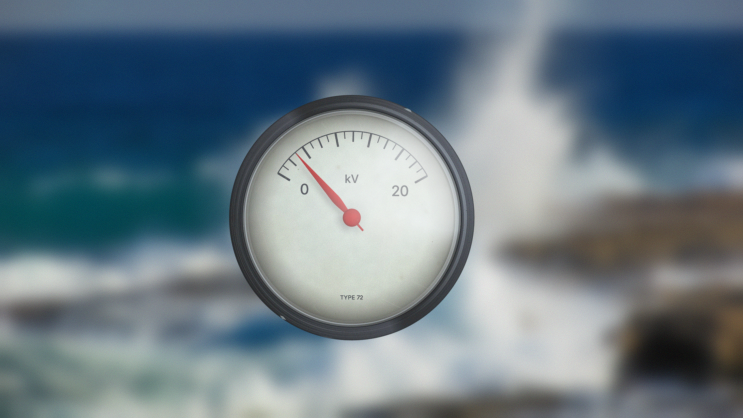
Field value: {"value": 3, "unit": "kV"}
